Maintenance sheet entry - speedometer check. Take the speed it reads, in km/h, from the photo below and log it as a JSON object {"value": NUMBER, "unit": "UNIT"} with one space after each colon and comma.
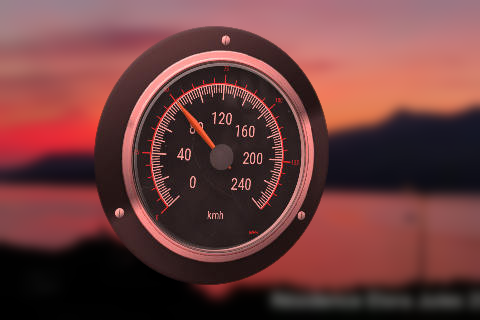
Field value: {"value": 80, "unit": "km/h"}
